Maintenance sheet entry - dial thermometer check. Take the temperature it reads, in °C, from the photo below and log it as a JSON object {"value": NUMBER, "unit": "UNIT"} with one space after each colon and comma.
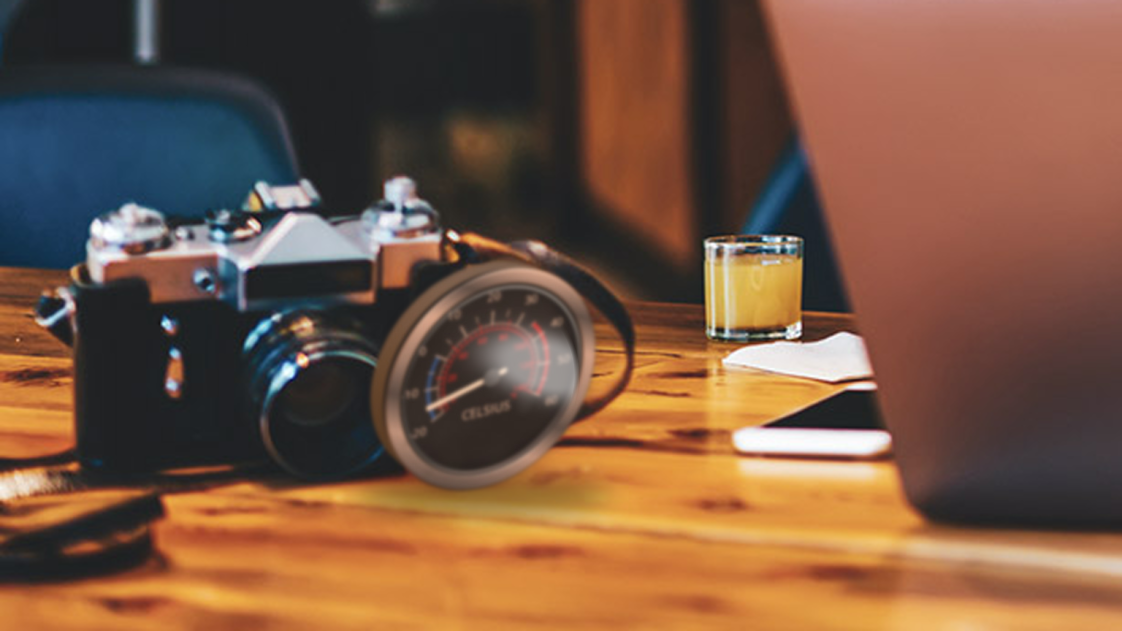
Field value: {"value": -15, "unit": "°C"}
